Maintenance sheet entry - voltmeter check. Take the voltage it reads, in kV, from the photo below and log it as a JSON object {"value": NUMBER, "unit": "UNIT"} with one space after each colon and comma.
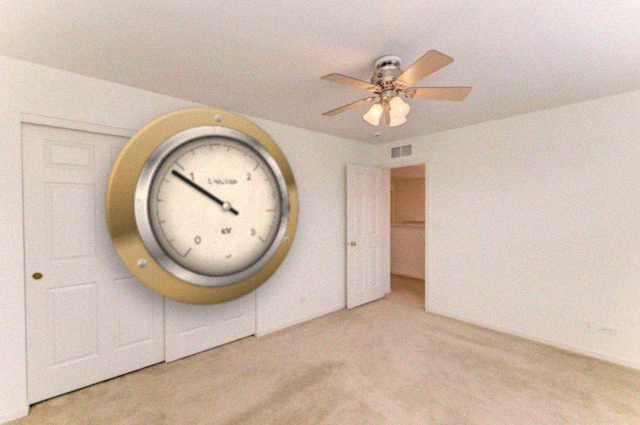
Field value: {"value": 0.9, "unit": "kV"}
